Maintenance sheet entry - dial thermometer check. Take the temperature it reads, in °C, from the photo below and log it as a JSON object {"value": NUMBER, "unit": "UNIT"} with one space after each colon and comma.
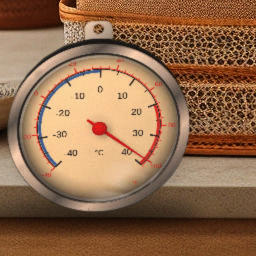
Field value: {"value": 37.5, "unit": "°C"}
